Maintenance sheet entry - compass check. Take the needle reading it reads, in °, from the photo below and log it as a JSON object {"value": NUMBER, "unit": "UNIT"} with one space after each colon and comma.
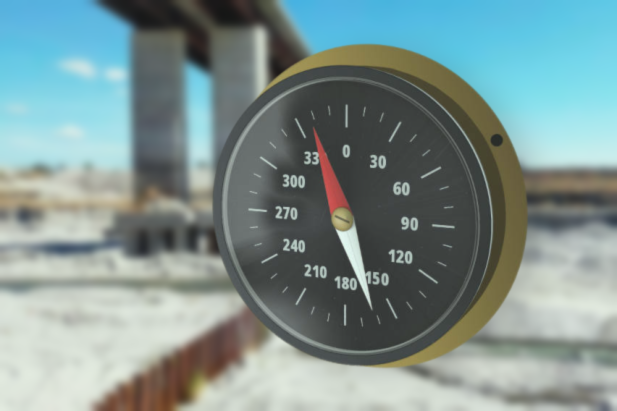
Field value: {"value": 340, "unit": "°"}
